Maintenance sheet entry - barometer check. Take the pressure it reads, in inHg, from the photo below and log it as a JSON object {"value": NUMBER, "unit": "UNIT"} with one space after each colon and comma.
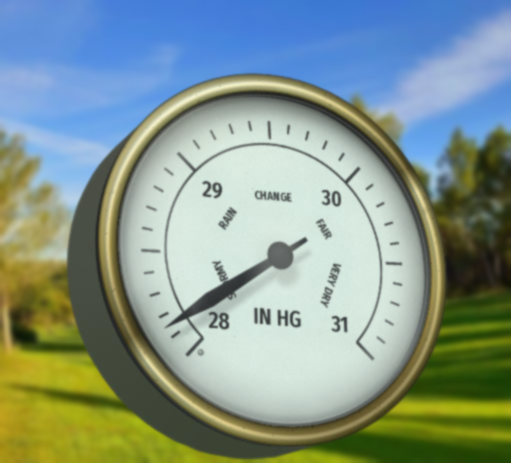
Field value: {"value": 28.15, "unit": "inHg"}
